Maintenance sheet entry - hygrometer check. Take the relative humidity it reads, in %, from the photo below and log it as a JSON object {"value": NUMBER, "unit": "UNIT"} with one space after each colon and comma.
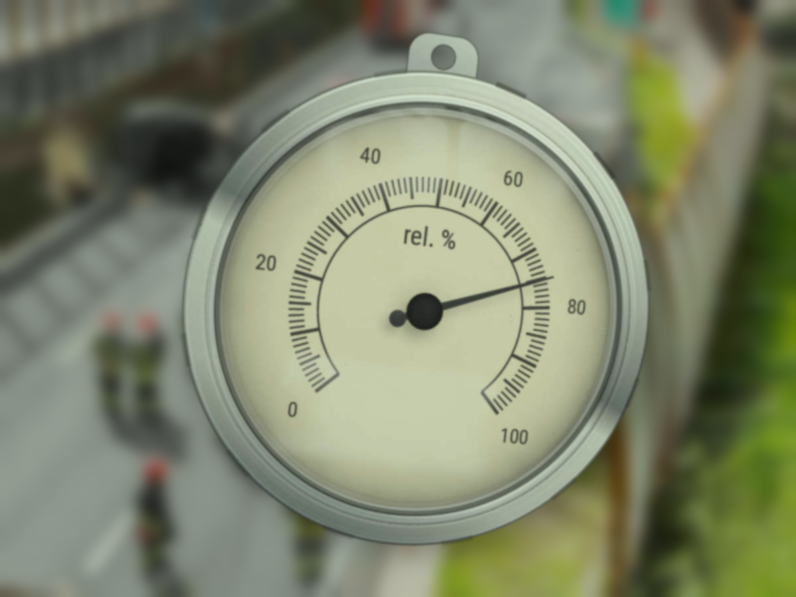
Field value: {"value": 75, "unit": "%"}
